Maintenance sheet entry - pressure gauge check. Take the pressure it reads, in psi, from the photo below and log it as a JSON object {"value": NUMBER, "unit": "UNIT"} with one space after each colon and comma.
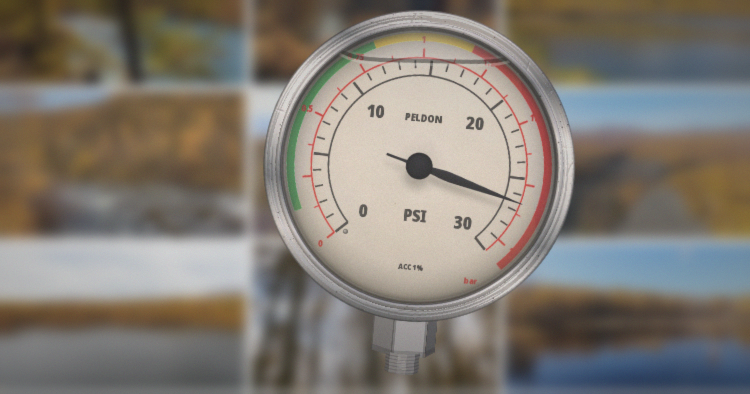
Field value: {"value": 26.5, "unit": "psi"}
